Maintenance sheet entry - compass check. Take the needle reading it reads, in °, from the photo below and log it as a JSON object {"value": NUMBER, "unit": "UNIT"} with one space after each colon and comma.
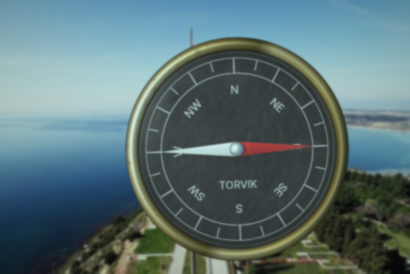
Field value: {"value": 90, "unit": "°"}
